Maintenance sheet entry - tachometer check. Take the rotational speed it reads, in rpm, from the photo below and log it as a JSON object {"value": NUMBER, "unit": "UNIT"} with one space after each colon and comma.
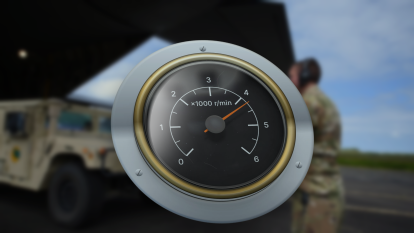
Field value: {"value": 4250, "unit": "rpm"}
